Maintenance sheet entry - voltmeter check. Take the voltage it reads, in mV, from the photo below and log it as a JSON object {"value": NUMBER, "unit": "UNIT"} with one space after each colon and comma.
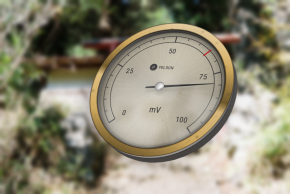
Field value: {"value": 80, "unit": "mV"}
